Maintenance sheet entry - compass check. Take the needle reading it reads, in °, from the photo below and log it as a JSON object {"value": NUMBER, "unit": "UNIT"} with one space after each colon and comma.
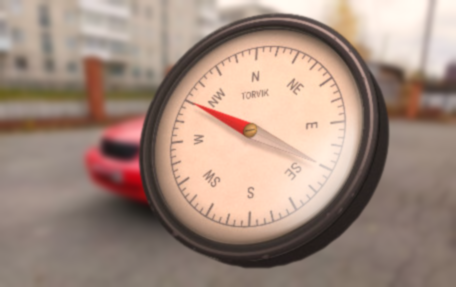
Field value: {"value": 300, "unit": "°"}
